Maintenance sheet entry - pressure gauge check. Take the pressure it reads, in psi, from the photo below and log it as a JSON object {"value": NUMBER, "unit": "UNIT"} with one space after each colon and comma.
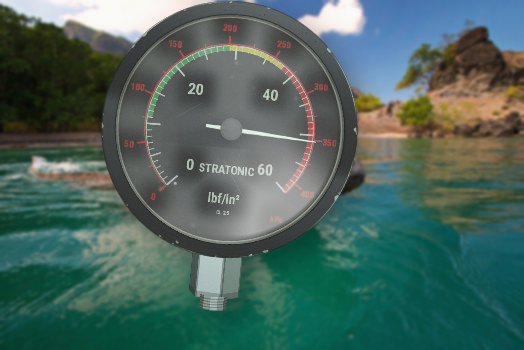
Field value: {"value": 51, "unit": "psi"}
